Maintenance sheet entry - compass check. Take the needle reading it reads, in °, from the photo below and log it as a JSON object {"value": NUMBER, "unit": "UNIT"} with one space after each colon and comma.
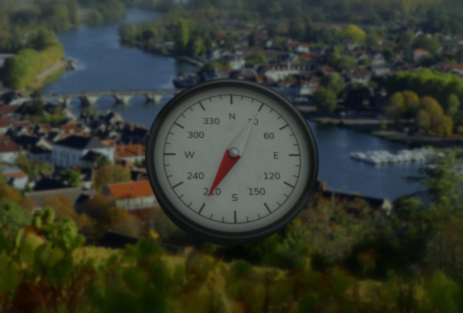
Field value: {"value": 210, "unit": "°"}
